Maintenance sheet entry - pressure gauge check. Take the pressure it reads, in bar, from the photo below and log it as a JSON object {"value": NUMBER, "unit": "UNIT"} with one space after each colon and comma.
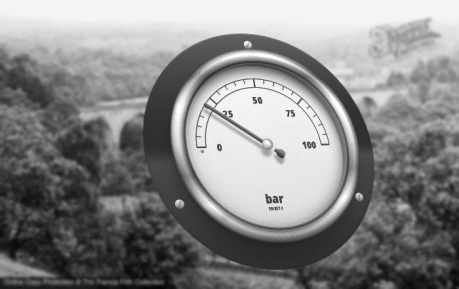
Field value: {"value": 20, "unit": "bar"}
